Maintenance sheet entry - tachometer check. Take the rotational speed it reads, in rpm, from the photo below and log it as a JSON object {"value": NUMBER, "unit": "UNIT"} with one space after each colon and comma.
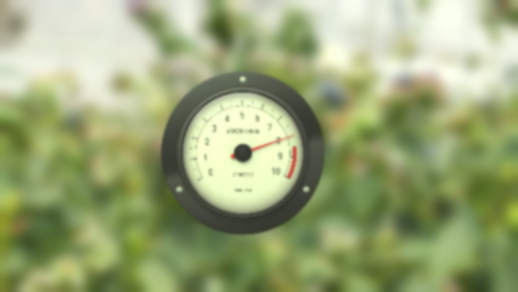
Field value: {"value": 8000, "unit": "rpm"}
